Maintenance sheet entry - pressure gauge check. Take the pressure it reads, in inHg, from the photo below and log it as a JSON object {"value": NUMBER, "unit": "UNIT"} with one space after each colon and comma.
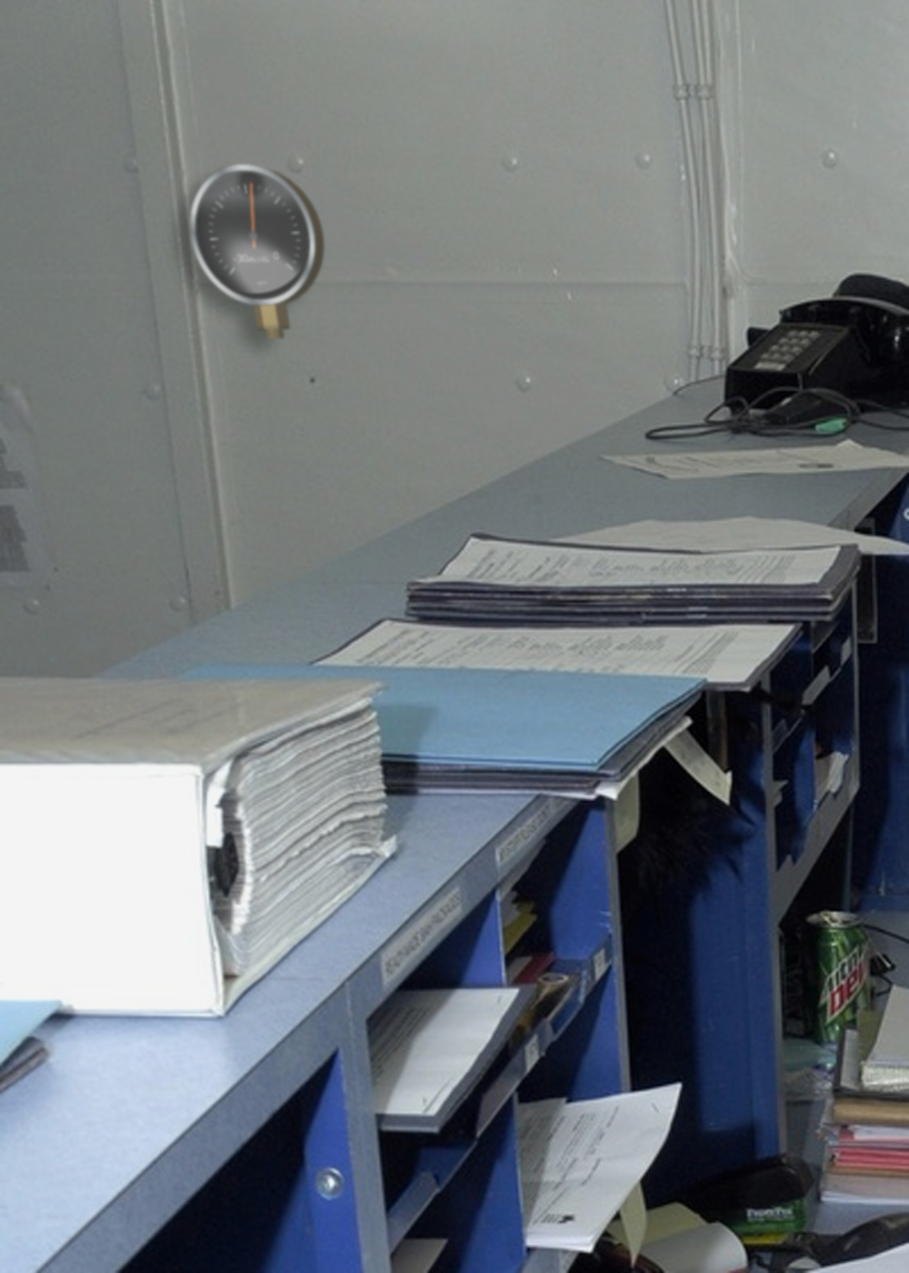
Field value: {"value": -14, "unit": "inHg"}
